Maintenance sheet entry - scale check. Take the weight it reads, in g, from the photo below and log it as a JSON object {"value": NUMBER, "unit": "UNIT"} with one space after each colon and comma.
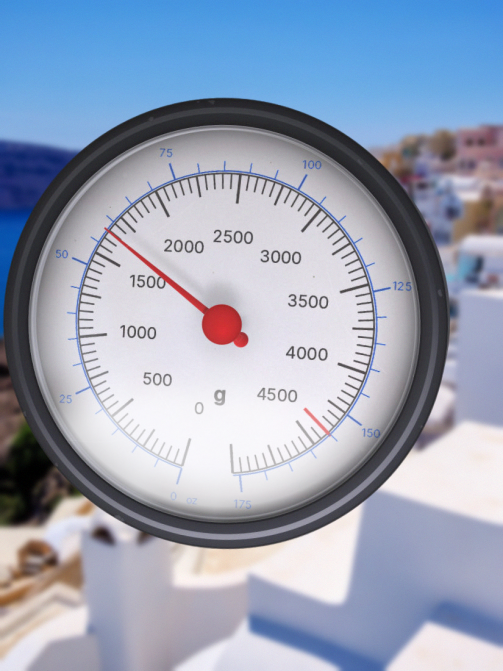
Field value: {"value": 1650, "unit": "g"}
